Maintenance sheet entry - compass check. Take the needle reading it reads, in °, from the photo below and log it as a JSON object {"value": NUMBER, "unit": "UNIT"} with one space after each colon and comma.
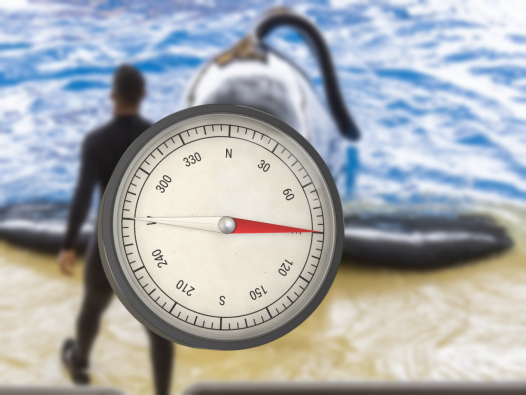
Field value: {"value": 90, "unit": "°"}
